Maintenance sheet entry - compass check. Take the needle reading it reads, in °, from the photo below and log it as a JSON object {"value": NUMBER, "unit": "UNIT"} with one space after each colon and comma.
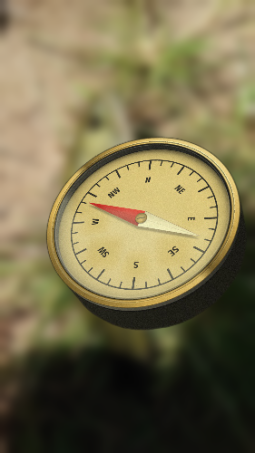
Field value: {"value": 290, "unit": "°"}
